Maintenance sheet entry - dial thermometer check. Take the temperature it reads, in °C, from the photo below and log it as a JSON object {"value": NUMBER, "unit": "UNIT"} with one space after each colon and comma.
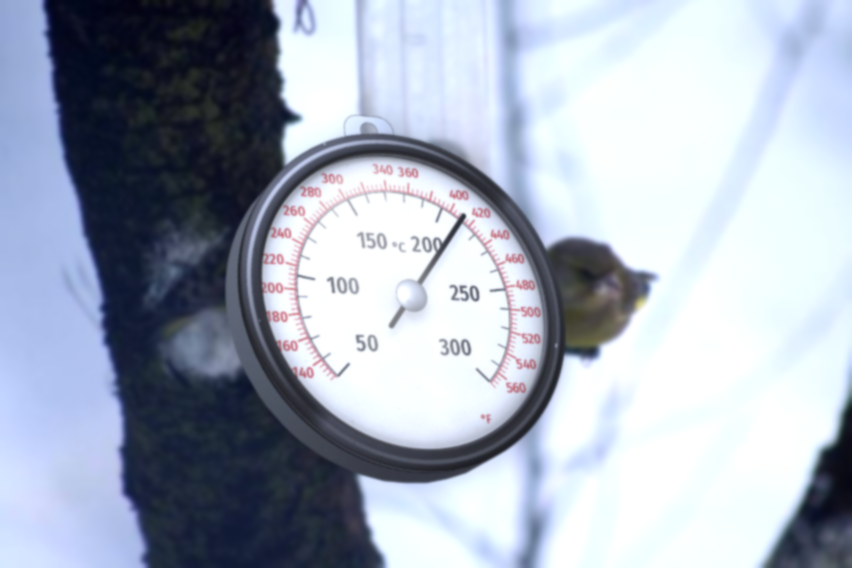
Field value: {"value": 210, "unit": "°C"}
